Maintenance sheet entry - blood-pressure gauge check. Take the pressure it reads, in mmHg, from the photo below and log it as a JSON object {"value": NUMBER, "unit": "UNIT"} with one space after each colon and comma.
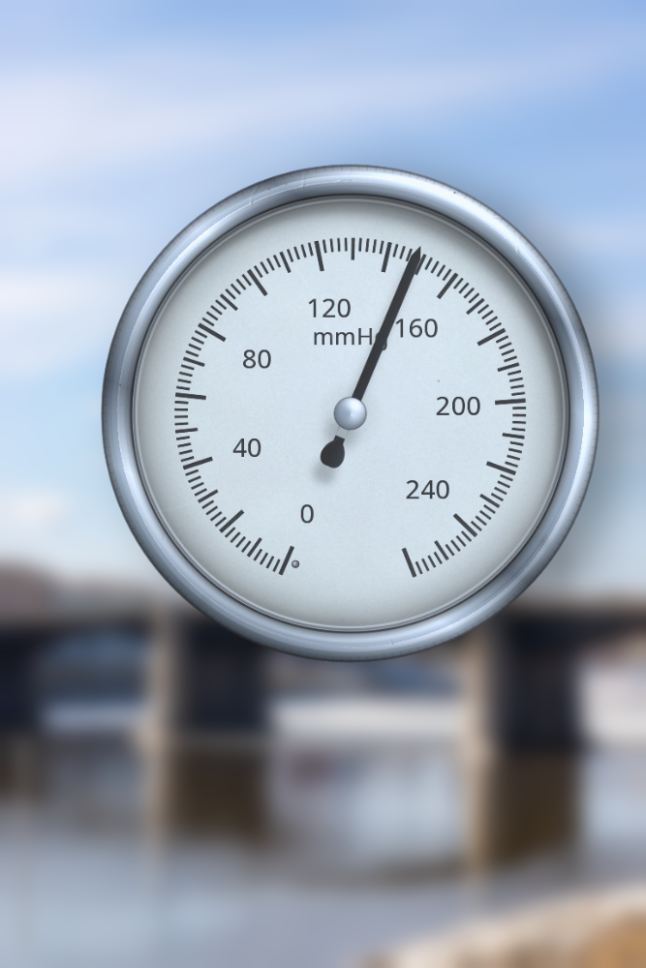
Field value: {"value": 148, "unit": "mmHg"}
